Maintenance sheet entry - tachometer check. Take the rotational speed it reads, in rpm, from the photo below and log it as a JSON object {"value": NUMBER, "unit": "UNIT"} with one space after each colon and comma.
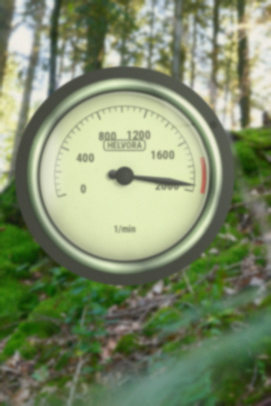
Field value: {"value": 1950, "unit": "rpm"}
